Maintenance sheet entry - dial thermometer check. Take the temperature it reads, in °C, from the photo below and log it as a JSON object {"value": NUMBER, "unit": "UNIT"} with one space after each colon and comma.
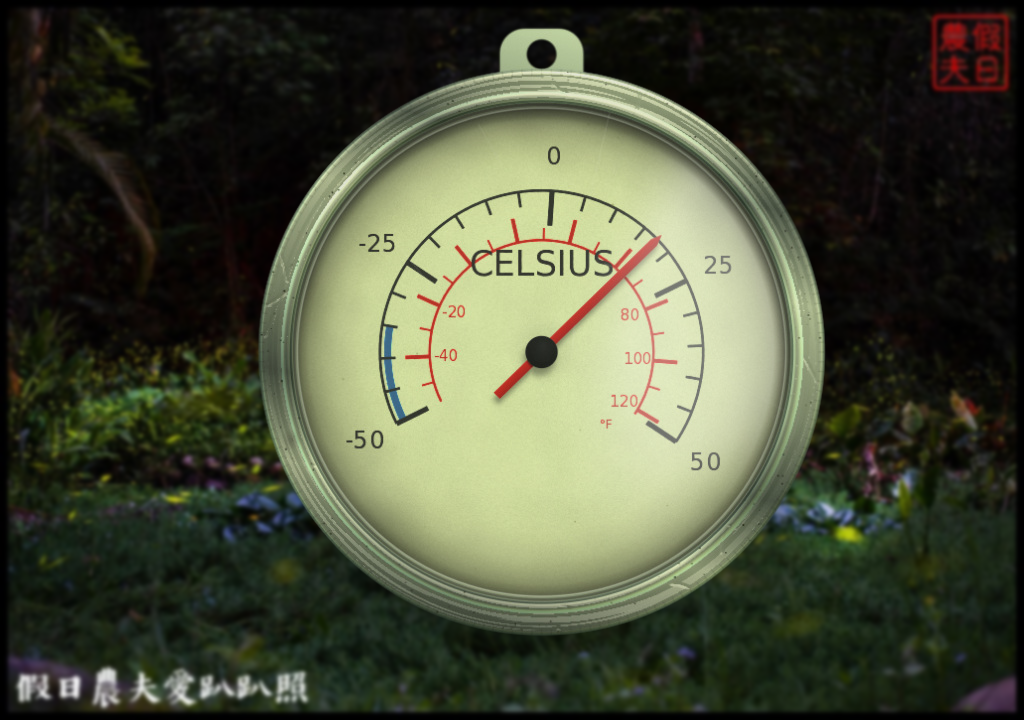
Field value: {"value": 17.5, "unit": "°C"}
